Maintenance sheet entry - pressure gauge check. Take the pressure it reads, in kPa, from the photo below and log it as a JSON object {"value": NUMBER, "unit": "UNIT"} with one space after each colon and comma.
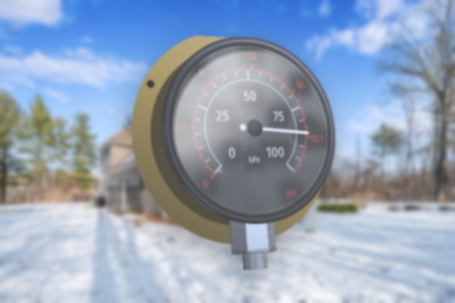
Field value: {"value": 85, "unit": "kPa"}
